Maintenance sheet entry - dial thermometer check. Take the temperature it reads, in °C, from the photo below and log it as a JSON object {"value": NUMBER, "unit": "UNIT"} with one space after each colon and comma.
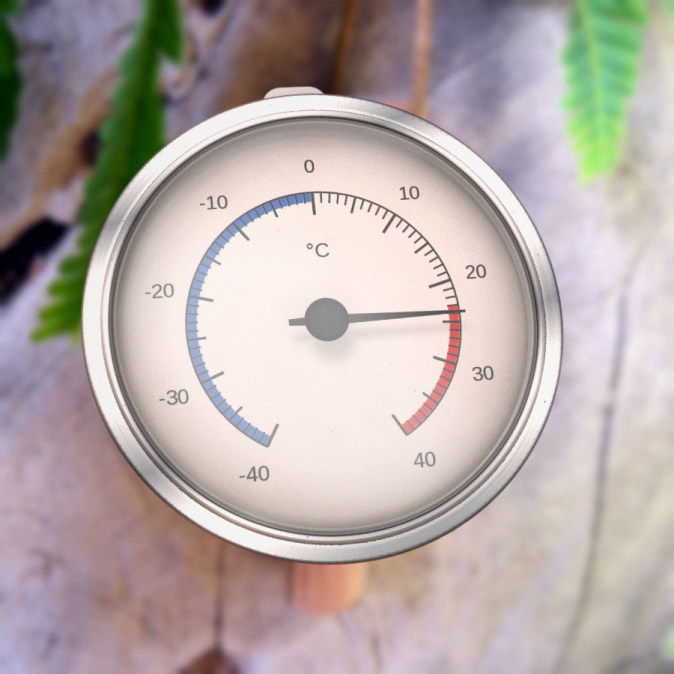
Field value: {"value": 24, "unit": "°C"}
